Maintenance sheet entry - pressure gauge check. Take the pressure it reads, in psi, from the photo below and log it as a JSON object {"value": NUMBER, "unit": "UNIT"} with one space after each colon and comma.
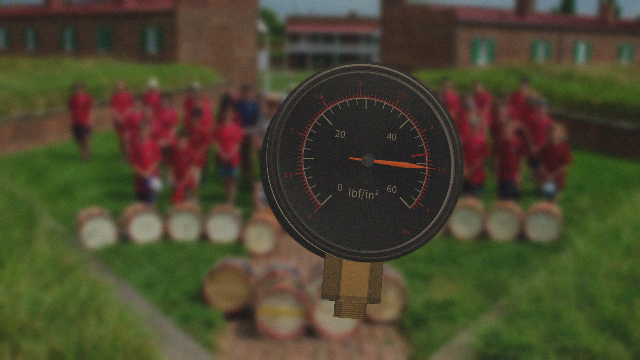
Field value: {"value": 51, "unit": "psi"}
